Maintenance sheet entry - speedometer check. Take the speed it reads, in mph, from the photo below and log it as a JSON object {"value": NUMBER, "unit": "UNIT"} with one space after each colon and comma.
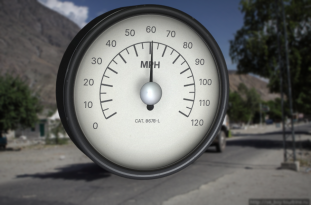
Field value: {"value": 60, "unit": "mph"}
